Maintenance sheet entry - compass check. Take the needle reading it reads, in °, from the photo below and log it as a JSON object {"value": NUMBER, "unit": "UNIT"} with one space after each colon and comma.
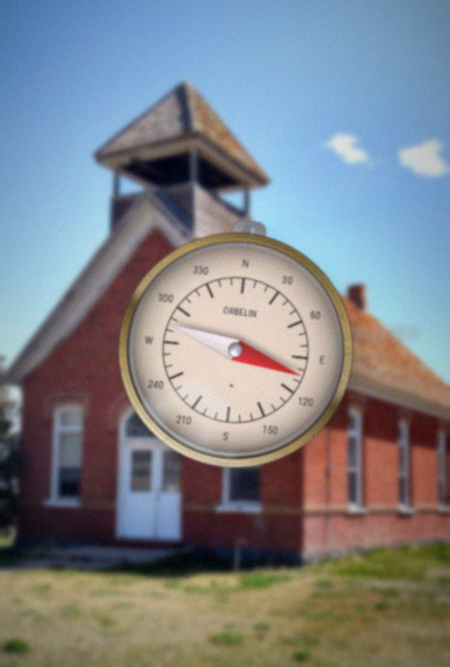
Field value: {"value": 105, "unit": "°"}
